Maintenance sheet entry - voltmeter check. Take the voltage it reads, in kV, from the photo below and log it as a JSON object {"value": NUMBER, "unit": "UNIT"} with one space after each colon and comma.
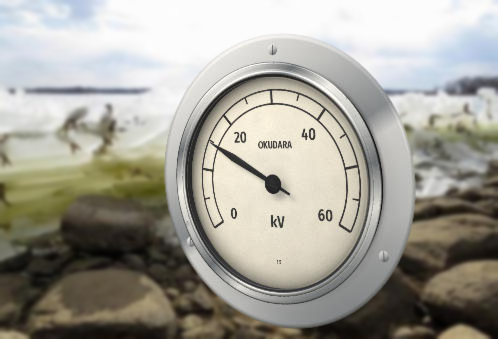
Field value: {"value": 15, "unit": "kV"}
